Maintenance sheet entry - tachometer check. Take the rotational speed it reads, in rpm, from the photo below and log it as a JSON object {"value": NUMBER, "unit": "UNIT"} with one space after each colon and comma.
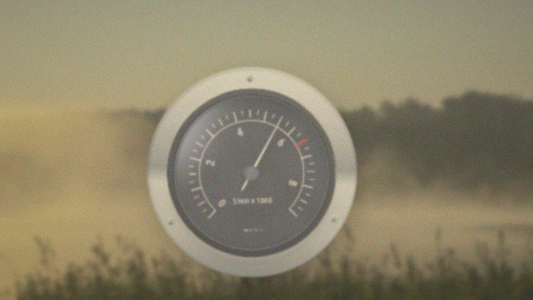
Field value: {"value": 5500, "unit": "rpm"}
